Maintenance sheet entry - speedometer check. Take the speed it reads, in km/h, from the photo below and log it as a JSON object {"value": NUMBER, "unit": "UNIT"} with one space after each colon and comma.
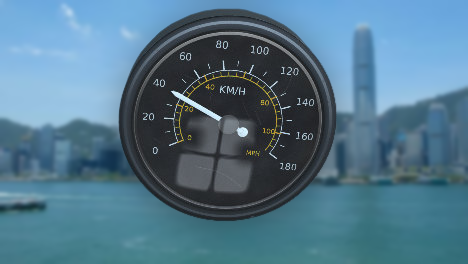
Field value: {"value": 40, "unit": "km/h"}
